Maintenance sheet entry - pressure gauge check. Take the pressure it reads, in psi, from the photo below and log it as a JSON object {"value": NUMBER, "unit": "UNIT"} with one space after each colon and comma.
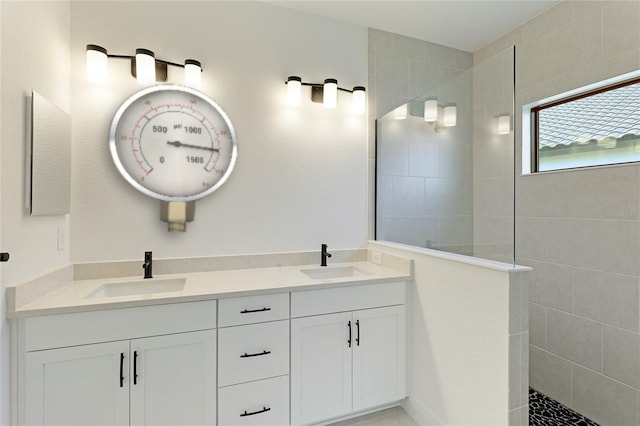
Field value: {"value": 1300, "unit": "psi"}
